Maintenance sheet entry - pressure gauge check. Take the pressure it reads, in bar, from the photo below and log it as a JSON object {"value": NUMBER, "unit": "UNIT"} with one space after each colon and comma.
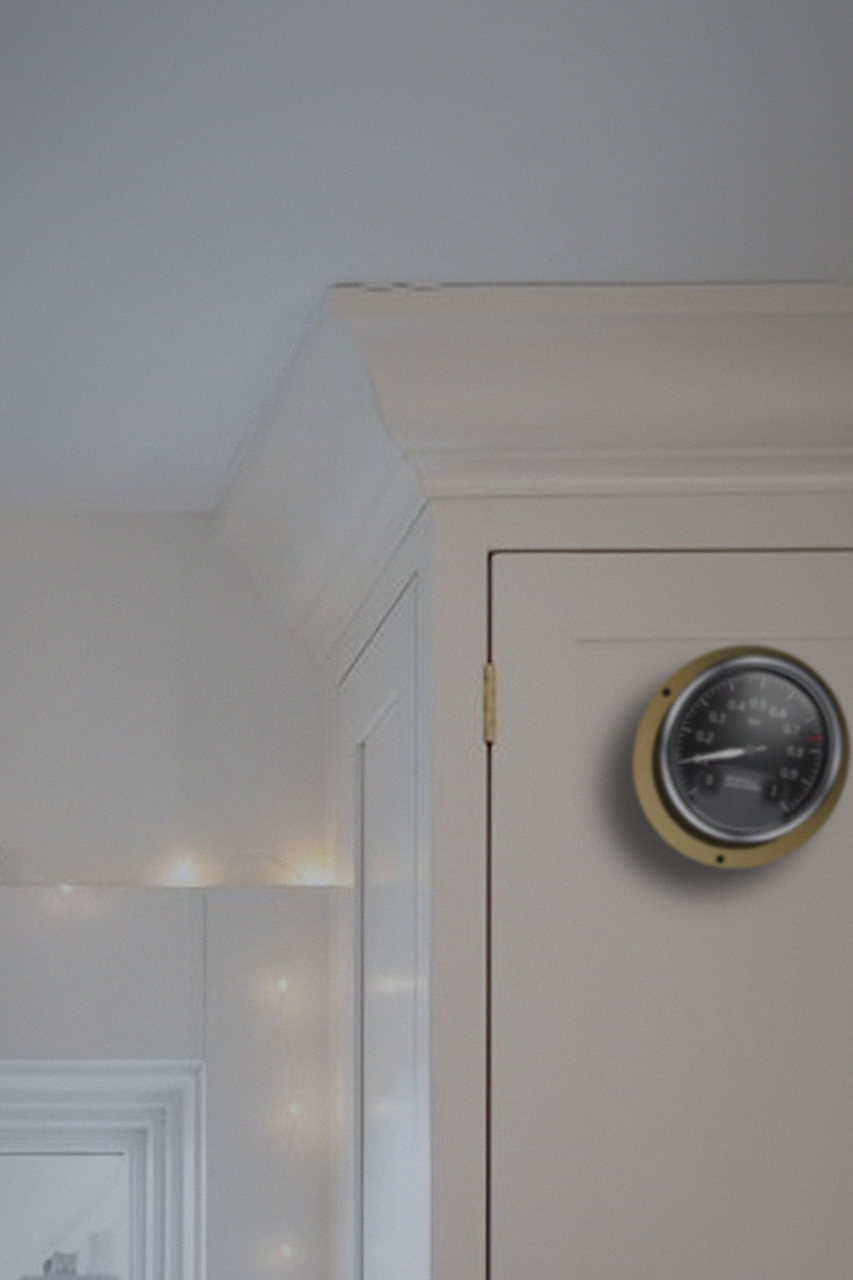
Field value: {"value": 0.1, "unit": "bar"}
